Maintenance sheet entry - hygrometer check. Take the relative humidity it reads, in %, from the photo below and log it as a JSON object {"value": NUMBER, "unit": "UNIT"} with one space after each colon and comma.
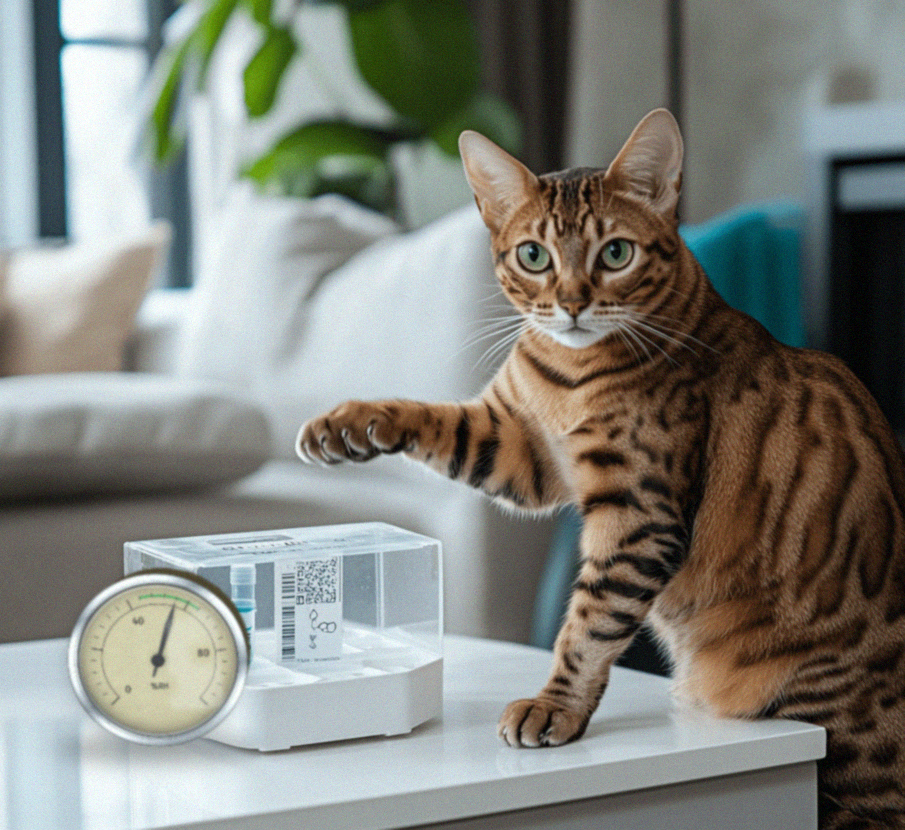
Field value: {"value": 56, "unit": "%"}
